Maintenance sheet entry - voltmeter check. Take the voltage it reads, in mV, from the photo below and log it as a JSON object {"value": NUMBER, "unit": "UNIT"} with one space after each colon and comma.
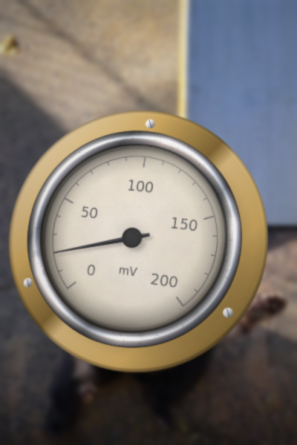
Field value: {"value": 20, "unit": "mV"}
